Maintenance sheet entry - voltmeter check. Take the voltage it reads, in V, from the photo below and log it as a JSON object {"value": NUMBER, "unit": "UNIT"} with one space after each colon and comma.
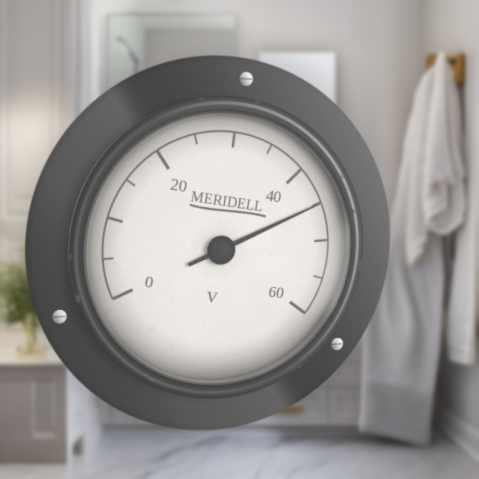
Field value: {"value": 45, "unit": "V"}
